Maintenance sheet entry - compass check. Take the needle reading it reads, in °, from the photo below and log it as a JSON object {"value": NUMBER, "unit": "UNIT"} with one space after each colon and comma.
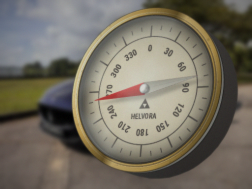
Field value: {"value": 260, "unit": "°"}
